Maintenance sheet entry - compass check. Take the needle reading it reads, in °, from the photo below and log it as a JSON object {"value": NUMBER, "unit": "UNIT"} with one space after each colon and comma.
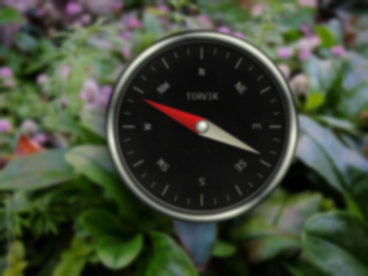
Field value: {"value": 295, "unit": "°"}
